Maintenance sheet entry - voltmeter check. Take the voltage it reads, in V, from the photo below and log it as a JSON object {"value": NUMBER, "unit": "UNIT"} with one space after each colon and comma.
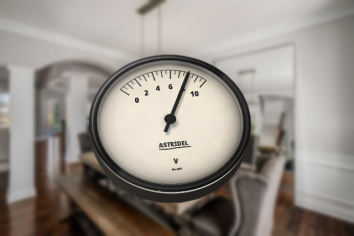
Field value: {"value": 8, "unit": "V"}
